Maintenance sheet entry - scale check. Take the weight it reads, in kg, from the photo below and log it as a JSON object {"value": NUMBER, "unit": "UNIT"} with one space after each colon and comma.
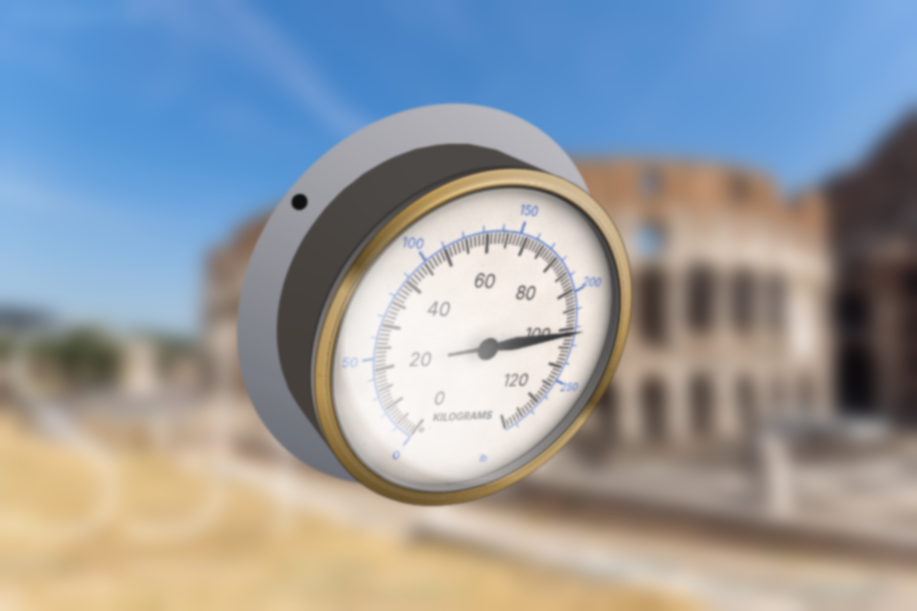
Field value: {"value": 100, "unit": "kg"}
